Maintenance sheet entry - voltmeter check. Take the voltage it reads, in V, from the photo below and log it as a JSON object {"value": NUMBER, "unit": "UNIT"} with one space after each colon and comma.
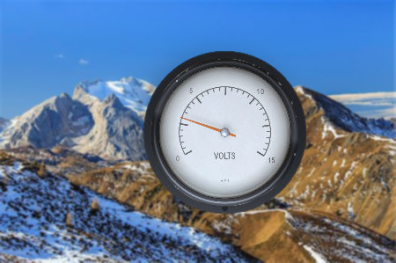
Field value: {"value": 3, "unit": "V"}
